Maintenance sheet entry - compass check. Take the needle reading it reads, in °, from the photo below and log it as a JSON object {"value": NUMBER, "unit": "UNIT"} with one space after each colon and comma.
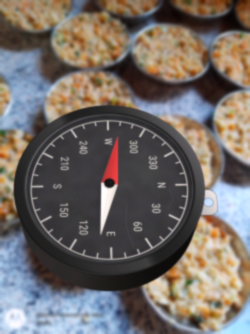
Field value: {"value": 280, "unit": "°"}
